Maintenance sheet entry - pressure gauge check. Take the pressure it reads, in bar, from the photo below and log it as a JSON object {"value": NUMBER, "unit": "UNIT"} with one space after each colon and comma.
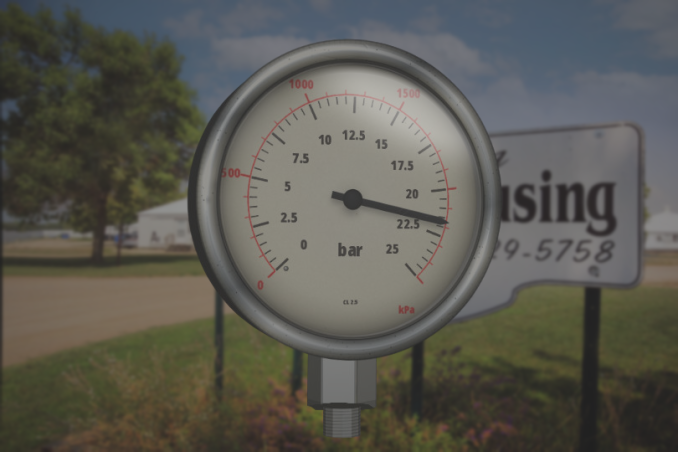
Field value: {"value": 21.75, "unit": "bar"}
